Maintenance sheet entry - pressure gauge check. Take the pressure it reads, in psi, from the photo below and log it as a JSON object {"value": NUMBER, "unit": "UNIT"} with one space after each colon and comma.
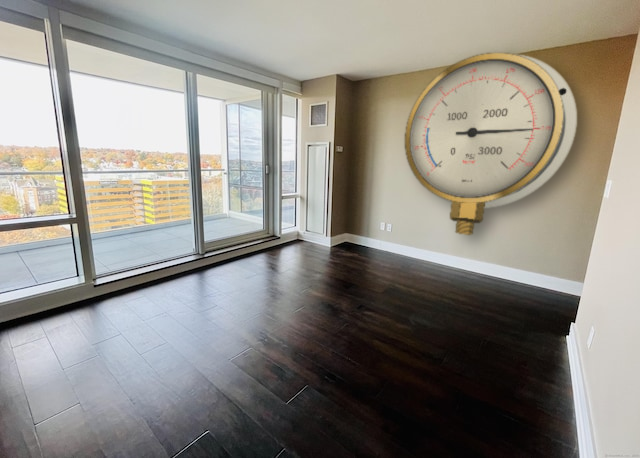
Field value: {"value": 2500, "unit": "psi"}
